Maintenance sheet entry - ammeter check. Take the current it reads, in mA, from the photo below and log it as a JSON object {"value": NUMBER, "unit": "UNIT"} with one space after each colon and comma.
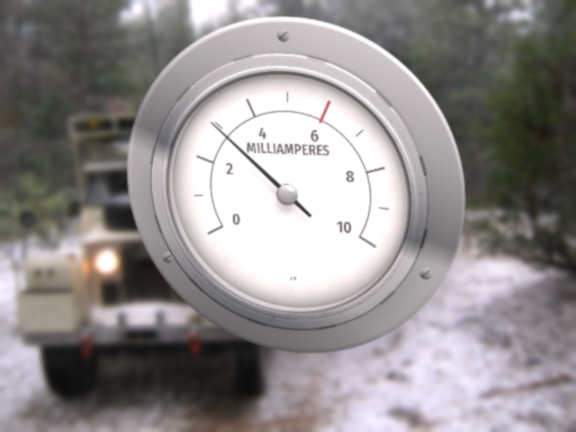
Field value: {"value": 3, "unit": "mA"}
